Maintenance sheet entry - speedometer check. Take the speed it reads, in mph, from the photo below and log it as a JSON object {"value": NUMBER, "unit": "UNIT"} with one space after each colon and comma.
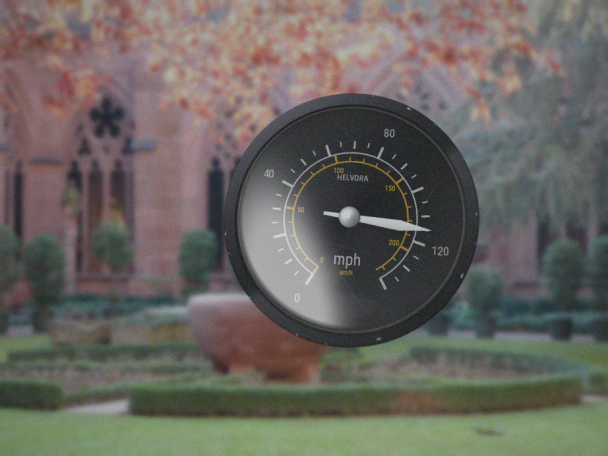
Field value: {"value": 115, "unit": "mph"}
